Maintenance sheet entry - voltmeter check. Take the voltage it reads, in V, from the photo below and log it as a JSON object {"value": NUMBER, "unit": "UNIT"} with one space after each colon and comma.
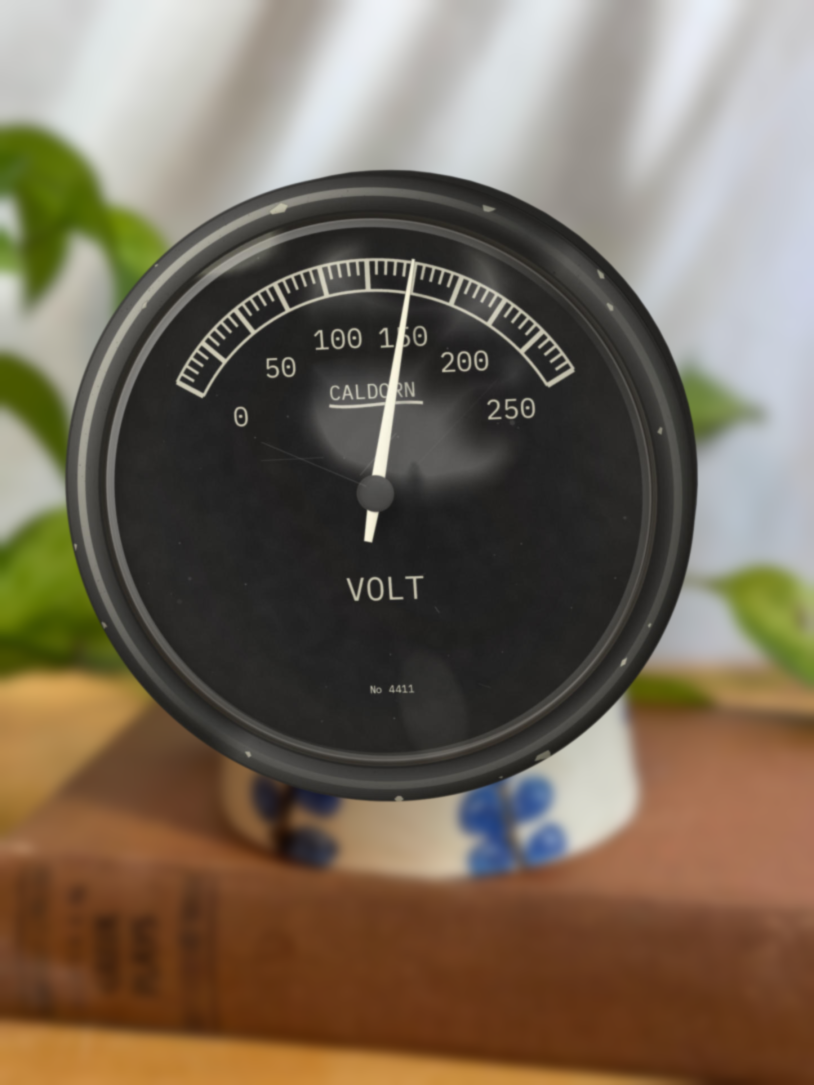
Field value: {"value": 150, "unit": "V"}
